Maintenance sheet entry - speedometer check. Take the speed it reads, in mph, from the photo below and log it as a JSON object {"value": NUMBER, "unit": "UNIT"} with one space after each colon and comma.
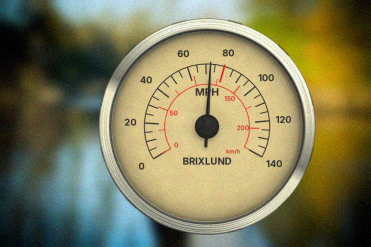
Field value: {"value": 72.5, "unit": "mph"}
